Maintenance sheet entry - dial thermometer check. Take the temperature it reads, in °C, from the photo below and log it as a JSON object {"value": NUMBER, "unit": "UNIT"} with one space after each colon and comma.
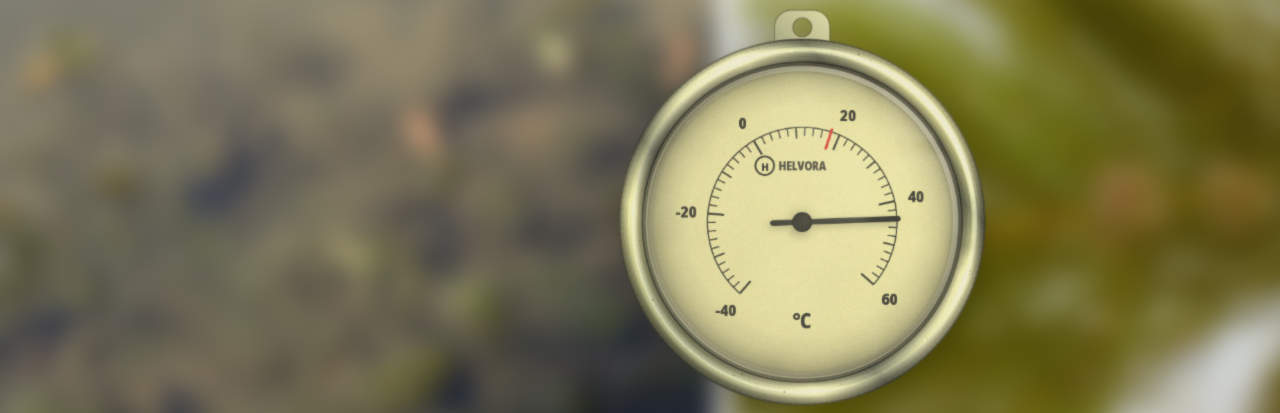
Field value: {"value": 44, "unit": "°C"}
